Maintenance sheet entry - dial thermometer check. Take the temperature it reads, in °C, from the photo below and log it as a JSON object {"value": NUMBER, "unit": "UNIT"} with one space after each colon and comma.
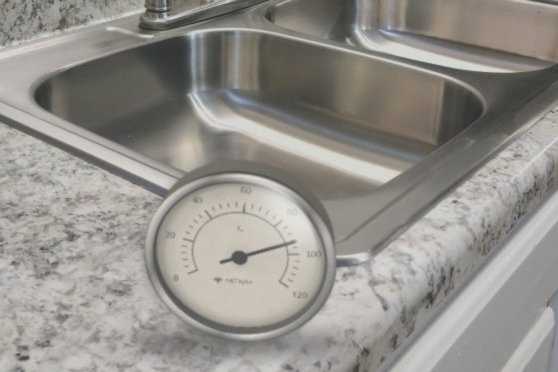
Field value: {"value": 92, "unit": "°C"}
